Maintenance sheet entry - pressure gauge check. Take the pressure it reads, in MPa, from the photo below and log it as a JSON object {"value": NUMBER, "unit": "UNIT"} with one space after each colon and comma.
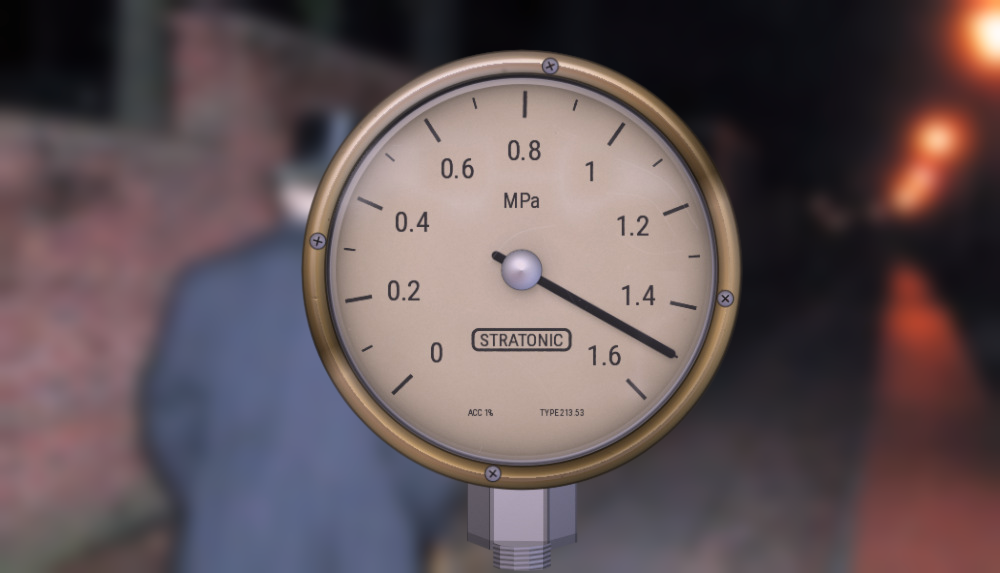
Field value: {"value": 1.5, "unit": "MPa"}
